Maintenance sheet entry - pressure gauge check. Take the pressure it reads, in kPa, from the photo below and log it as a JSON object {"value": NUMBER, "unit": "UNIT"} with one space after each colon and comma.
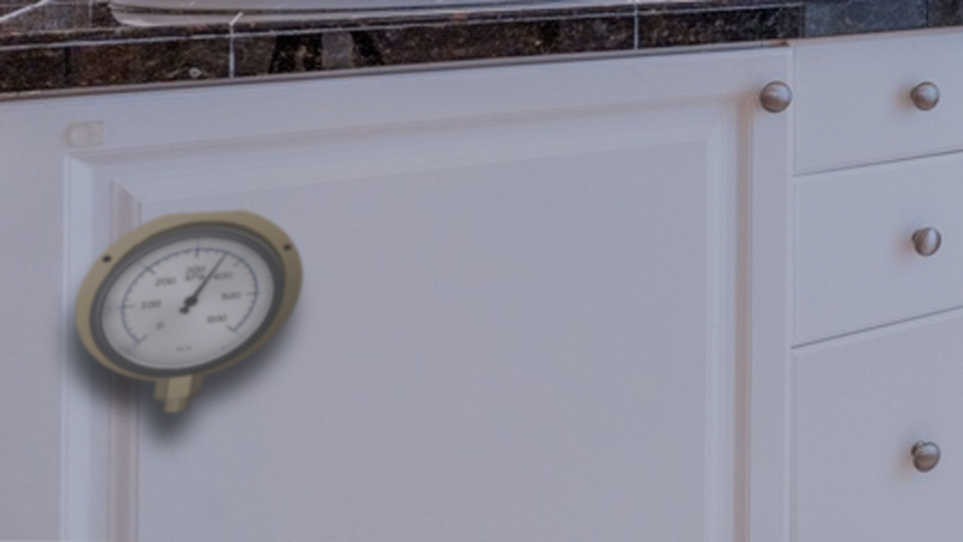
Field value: {"value": 360, "unit": "kPa"}
